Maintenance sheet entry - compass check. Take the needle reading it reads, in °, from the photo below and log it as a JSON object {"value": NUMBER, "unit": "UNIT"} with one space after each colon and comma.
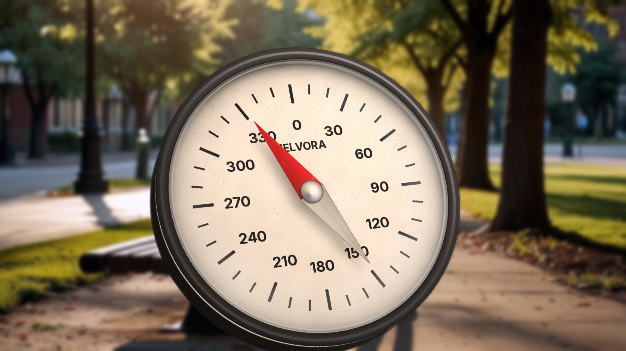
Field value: {"value": 330, "unit": "°"}
